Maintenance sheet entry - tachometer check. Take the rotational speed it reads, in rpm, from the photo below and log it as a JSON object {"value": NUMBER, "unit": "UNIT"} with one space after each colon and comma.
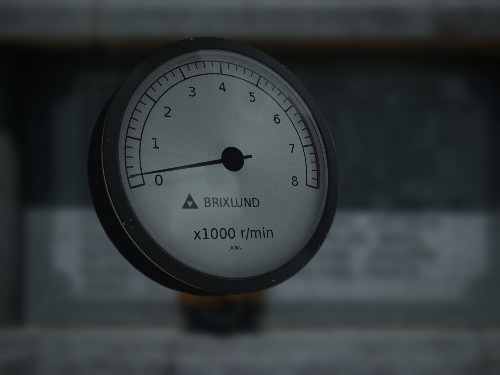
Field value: {"value": 200, "unit": "rpm"}
